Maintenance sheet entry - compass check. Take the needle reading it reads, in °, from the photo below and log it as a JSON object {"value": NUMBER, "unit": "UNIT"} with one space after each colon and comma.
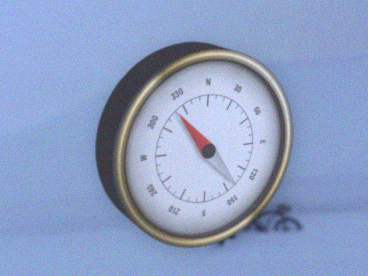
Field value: {"value": 320, "unit": "°"}
